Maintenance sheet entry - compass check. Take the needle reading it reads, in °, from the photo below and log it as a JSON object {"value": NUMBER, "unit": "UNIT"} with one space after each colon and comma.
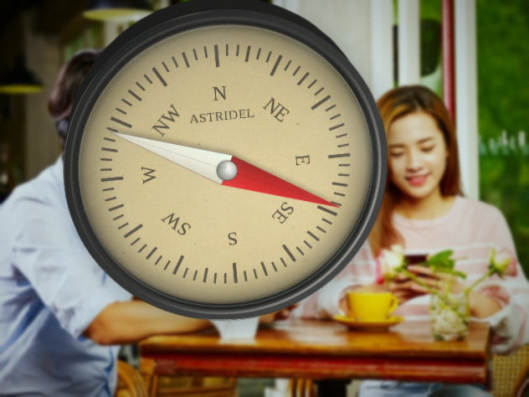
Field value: {"value": 115, "unit": "°"}
